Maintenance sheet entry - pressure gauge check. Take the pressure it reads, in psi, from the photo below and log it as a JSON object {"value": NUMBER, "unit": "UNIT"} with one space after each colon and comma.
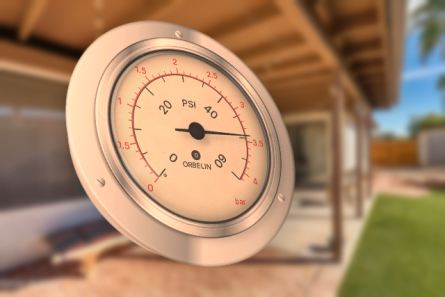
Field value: {"value": 50, "unit": "psi"}
